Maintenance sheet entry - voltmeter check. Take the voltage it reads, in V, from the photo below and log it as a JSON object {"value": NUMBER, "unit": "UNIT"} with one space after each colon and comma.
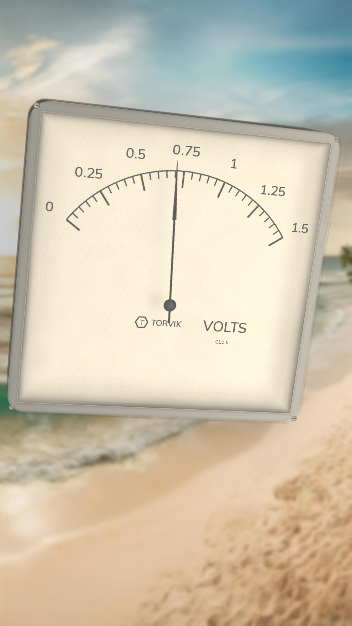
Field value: {"value": 0.7, "unit": "V"}
